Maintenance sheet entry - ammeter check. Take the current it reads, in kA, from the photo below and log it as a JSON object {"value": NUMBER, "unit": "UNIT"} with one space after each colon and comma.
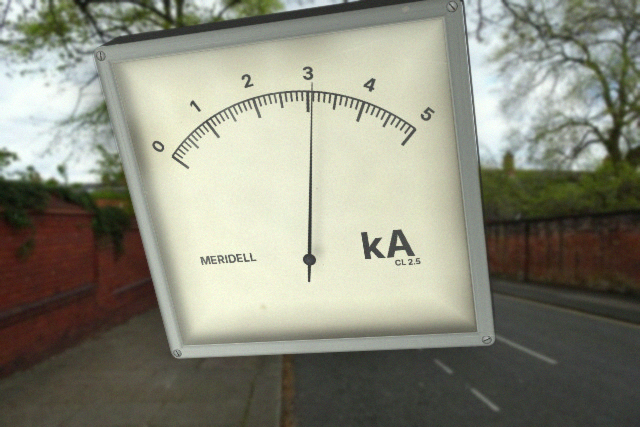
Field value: {"value": 3.1, "unit": "kA"}
